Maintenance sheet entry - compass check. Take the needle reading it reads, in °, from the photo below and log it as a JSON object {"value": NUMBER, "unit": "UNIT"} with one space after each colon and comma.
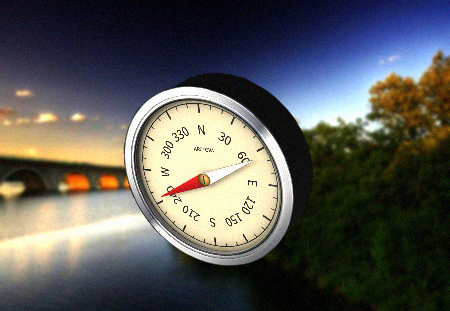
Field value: {"value": 245, "unit": "°"}
